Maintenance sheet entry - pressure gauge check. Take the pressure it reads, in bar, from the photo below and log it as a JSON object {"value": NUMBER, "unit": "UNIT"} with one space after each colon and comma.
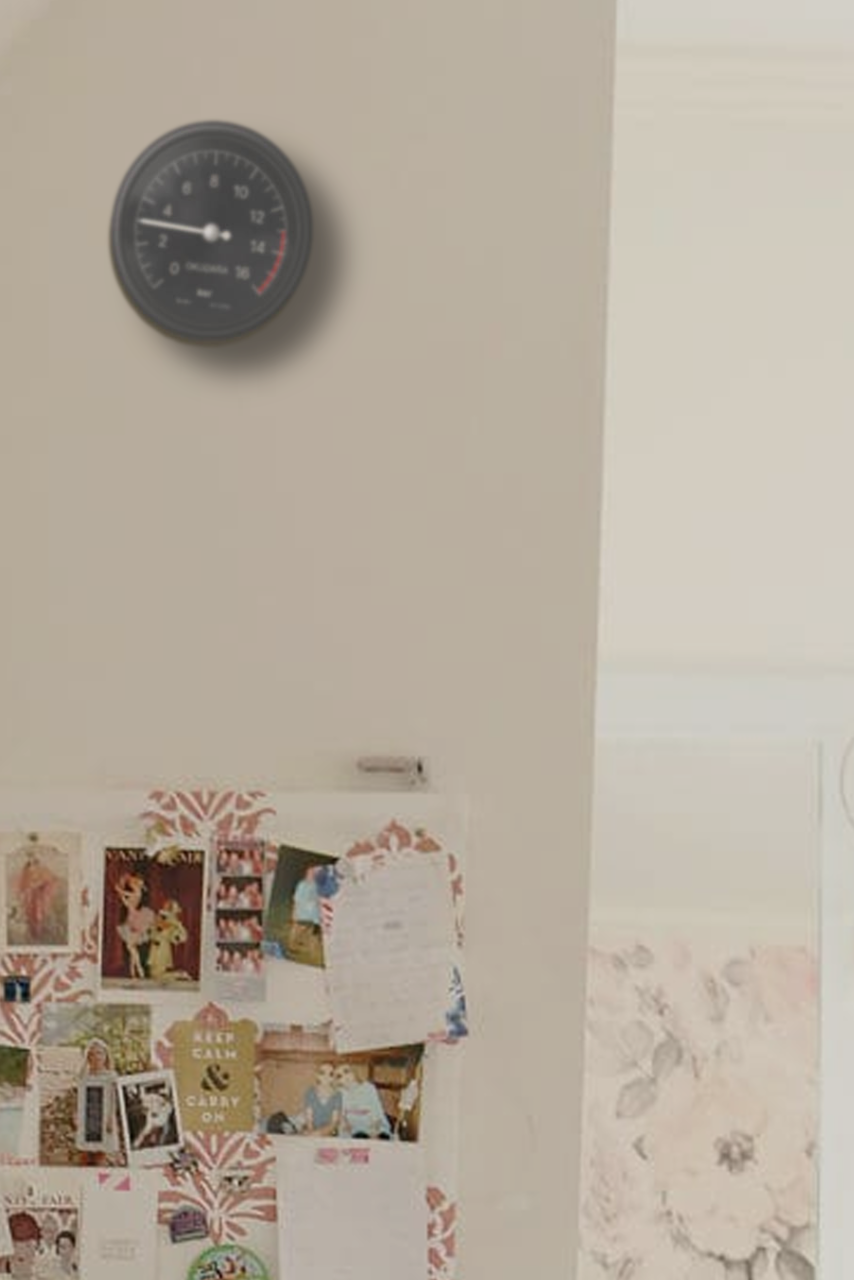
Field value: {"value": 3, "unit": "bar"}
